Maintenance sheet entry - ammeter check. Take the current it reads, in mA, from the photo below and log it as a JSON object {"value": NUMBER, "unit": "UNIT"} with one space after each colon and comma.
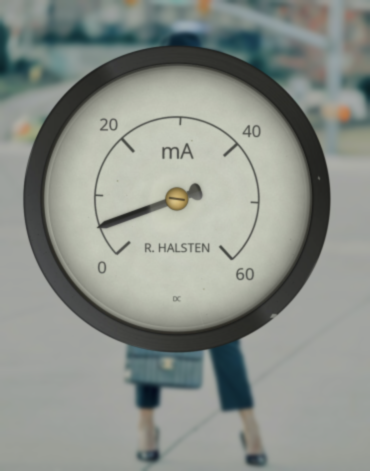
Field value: {"value": 5, "unit": "mA"}
